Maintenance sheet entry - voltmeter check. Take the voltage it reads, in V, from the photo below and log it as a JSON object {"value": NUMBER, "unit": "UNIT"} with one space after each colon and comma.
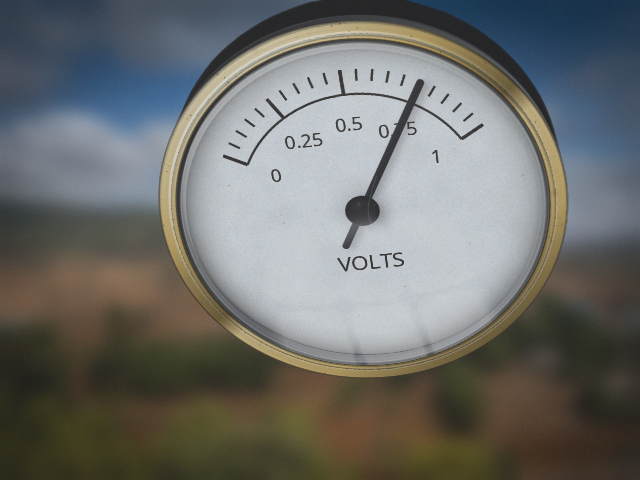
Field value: {"value": 0.75, "unit": "V"}
